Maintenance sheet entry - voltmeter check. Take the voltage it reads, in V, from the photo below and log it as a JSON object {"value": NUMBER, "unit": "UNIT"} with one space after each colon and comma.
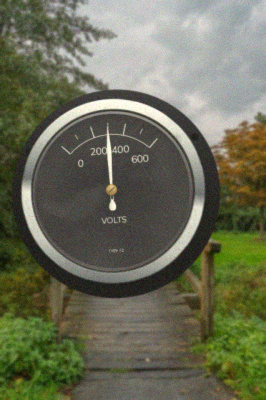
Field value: {"value": 300, "unit": "V"}
